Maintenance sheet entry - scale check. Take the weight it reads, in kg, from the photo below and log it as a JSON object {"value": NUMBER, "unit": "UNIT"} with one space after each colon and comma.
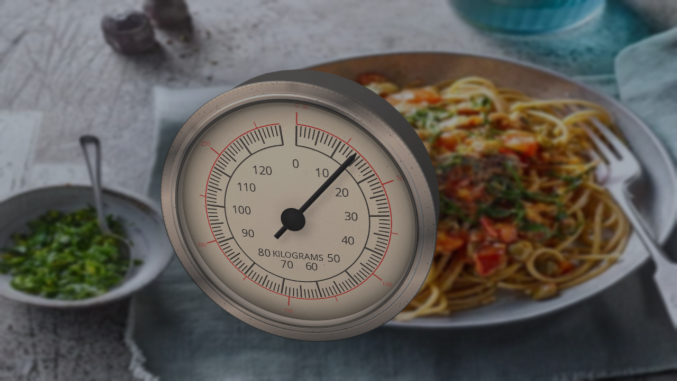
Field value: {"value": 14, "unit": "kg"}
